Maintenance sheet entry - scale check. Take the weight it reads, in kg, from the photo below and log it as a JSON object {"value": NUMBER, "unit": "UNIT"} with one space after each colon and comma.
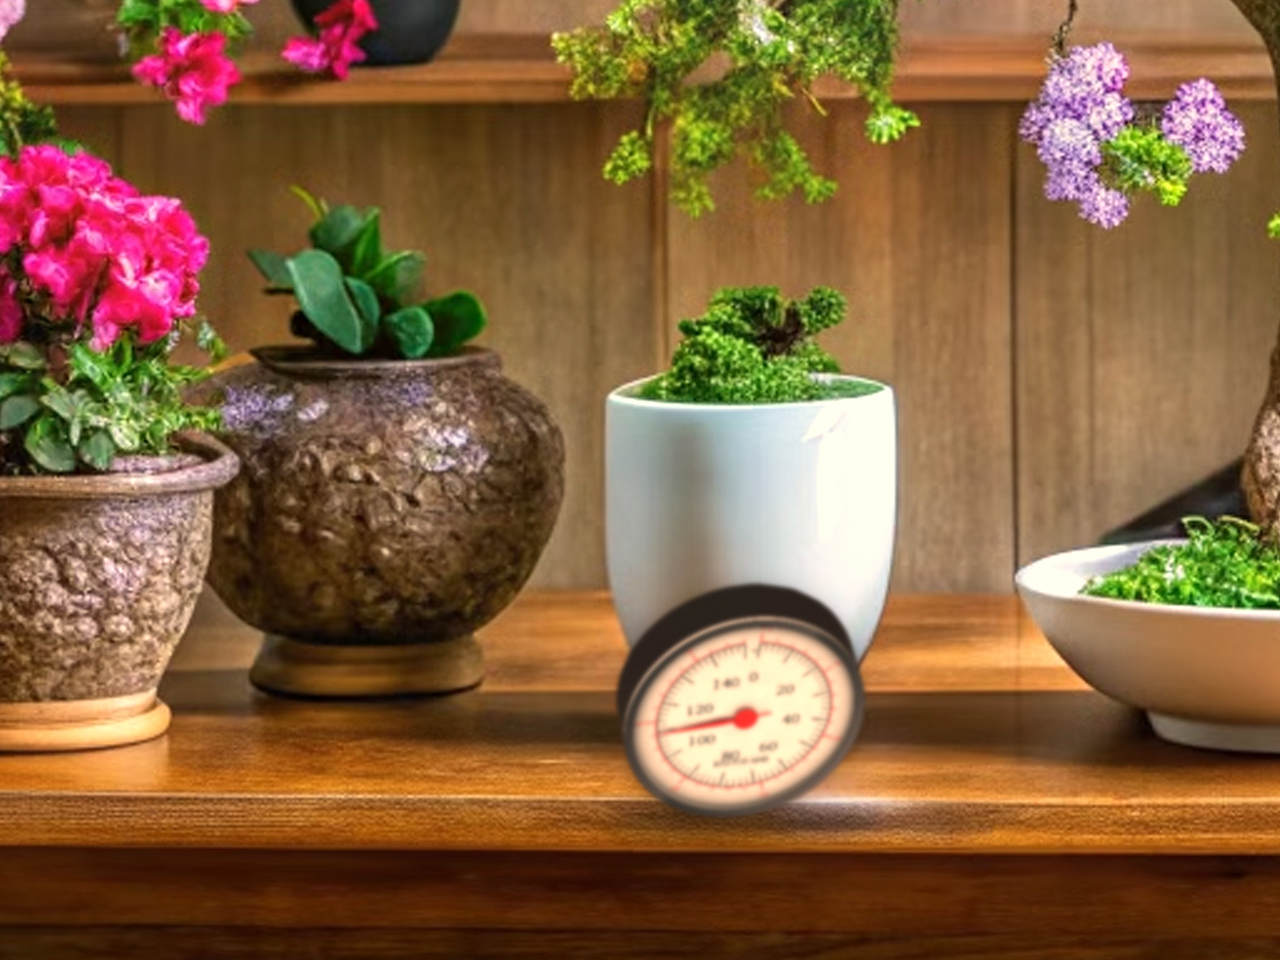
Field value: {"value": 110, "unit": "kg"}
